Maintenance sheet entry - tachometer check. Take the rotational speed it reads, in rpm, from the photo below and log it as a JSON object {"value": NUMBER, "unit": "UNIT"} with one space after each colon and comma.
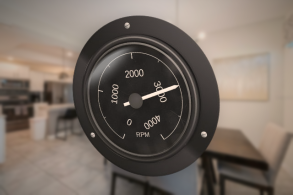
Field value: {"value": 3000, "unit": "rpm"}
